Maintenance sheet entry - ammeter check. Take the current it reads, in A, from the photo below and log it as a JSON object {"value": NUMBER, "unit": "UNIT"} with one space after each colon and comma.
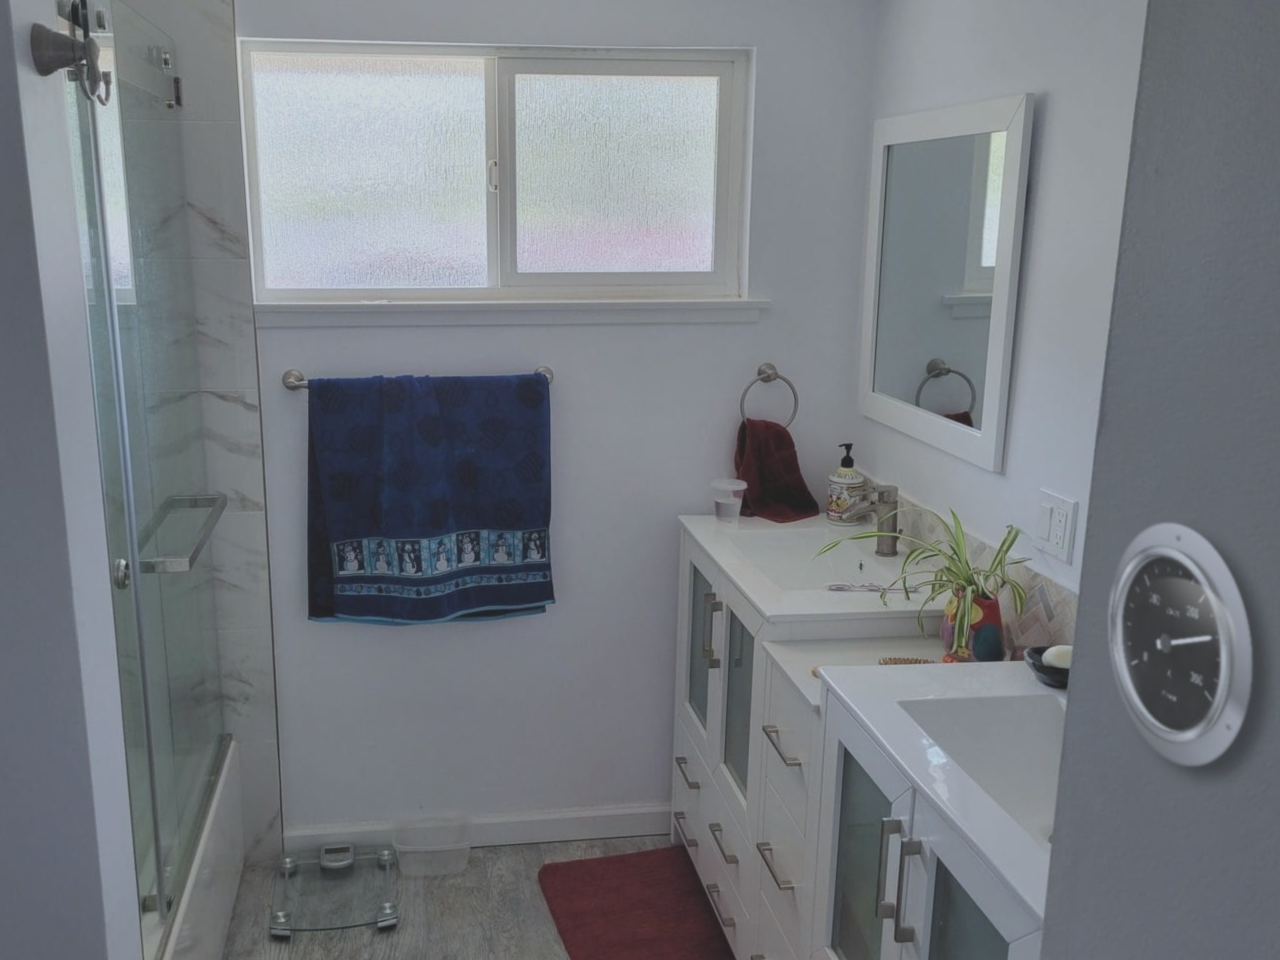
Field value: {"value": 240, "unit": "A"}
